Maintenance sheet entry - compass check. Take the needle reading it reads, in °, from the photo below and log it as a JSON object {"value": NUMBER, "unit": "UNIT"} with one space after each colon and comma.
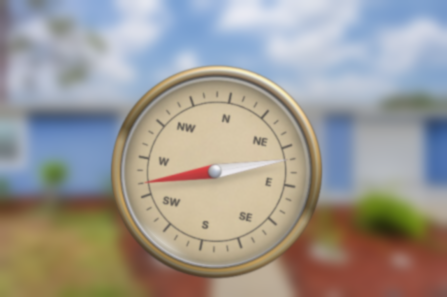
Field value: {"value": 250, "unit": "°"}
